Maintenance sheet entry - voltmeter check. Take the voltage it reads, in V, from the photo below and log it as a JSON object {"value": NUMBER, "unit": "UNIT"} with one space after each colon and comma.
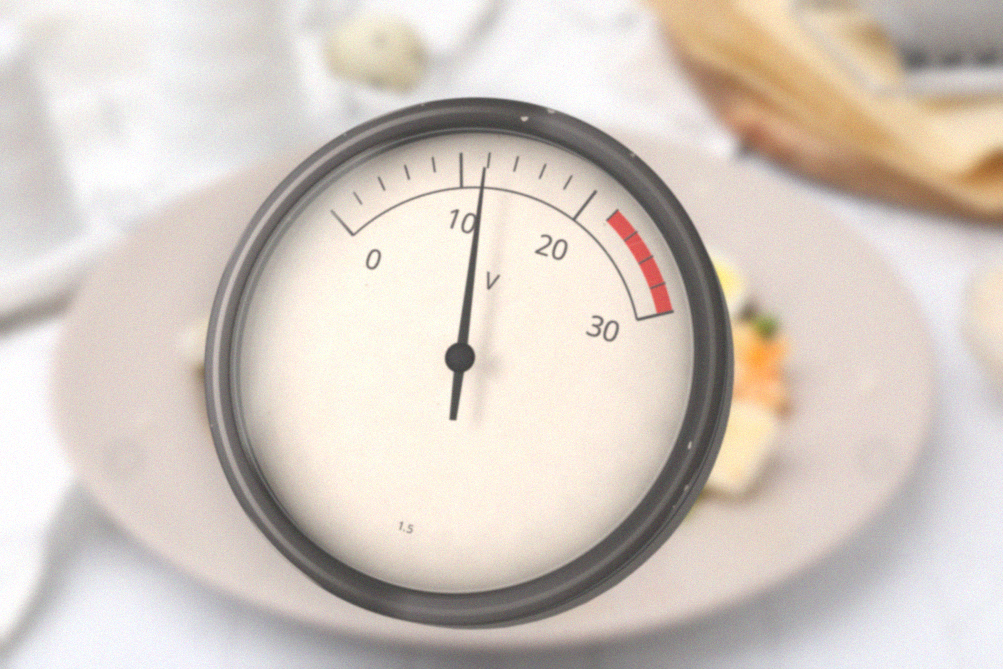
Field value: {"value": 12, "unit": "V"}
